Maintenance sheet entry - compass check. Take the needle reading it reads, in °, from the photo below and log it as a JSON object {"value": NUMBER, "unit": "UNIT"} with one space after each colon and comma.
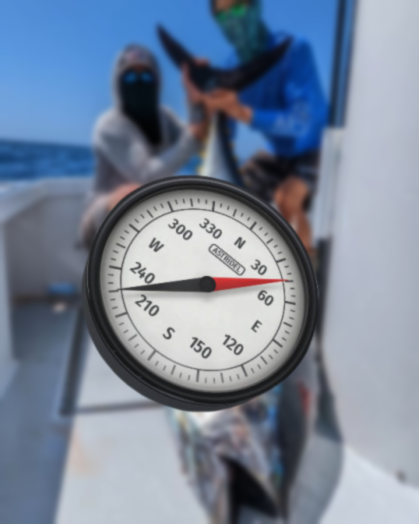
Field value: {"value": 45, "unit": "°"}
